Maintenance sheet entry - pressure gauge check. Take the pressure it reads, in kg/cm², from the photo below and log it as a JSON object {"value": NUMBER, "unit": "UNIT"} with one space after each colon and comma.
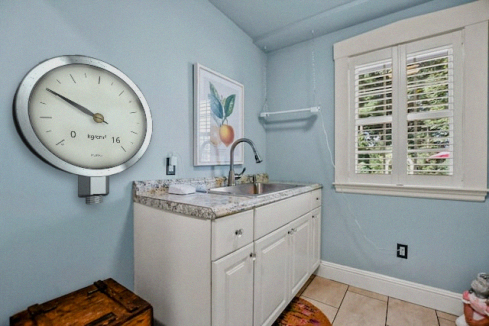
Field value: {"value": 4, "unit": "kg/cm²"}
